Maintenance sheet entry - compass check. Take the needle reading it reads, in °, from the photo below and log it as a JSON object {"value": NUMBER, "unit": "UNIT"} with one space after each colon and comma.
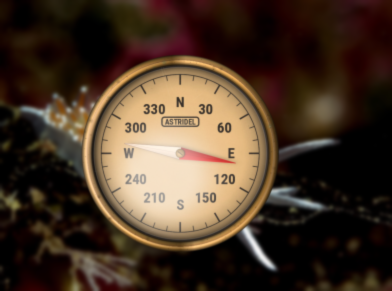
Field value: {"value": 100, "unit": "°"}
